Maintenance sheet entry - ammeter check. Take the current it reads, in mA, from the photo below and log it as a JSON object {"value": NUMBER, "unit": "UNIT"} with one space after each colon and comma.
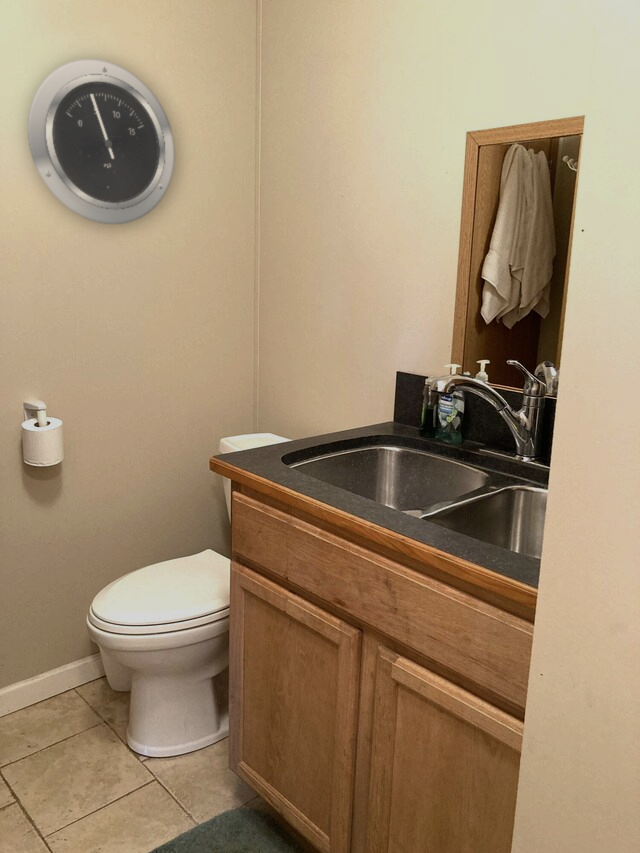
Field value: {"value": 5, "unit": "mA"}
